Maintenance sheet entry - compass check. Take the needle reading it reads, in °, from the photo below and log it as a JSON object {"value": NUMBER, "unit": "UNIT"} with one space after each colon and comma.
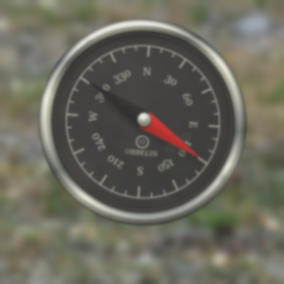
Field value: {"value": 120, "unit": "°"}
